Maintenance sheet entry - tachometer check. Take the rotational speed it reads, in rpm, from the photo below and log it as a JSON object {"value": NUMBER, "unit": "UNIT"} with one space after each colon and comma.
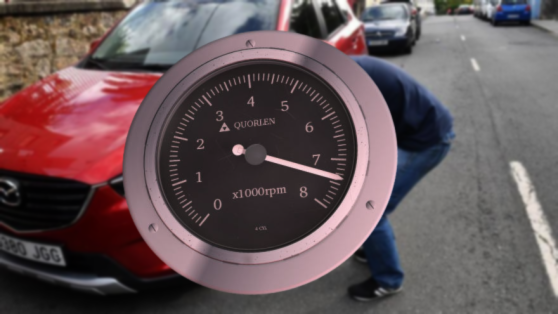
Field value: {"value": 7400, "unit": "rpm"}
